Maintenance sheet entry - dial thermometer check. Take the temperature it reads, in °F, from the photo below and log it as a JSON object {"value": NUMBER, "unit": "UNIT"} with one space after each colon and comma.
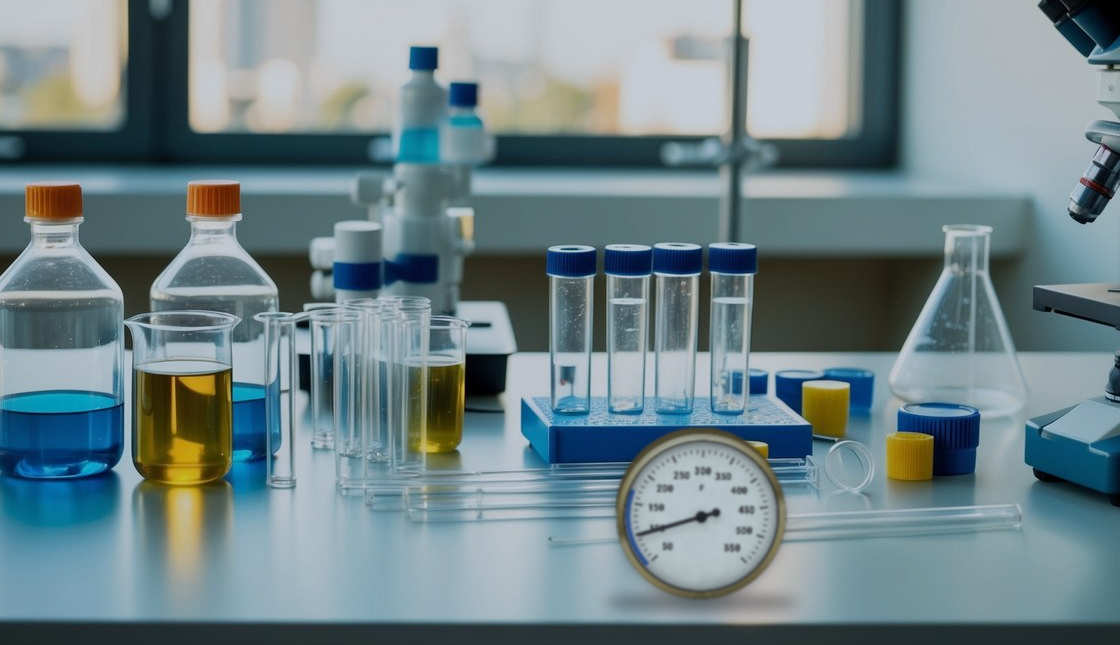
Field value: {"value": 100, "unit": "°F"}
